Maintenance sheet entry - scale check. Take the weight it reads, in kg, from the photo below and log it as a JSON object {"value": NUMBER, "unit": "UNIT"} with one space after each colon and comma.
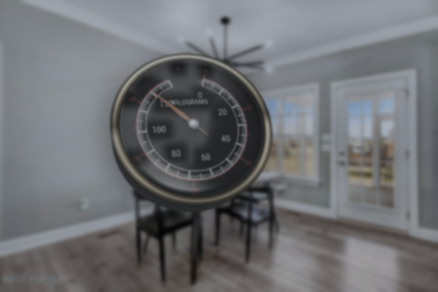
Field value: {"value": 120, "unit": "kg"}
